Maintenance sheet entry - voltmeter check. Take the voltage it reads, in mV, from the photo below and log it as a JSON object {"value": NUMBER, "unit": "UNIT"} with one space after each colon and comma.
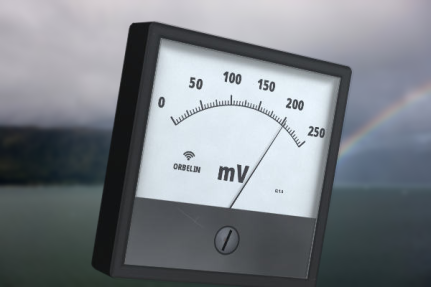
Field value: {"value": 200, "unit": "mV"}
